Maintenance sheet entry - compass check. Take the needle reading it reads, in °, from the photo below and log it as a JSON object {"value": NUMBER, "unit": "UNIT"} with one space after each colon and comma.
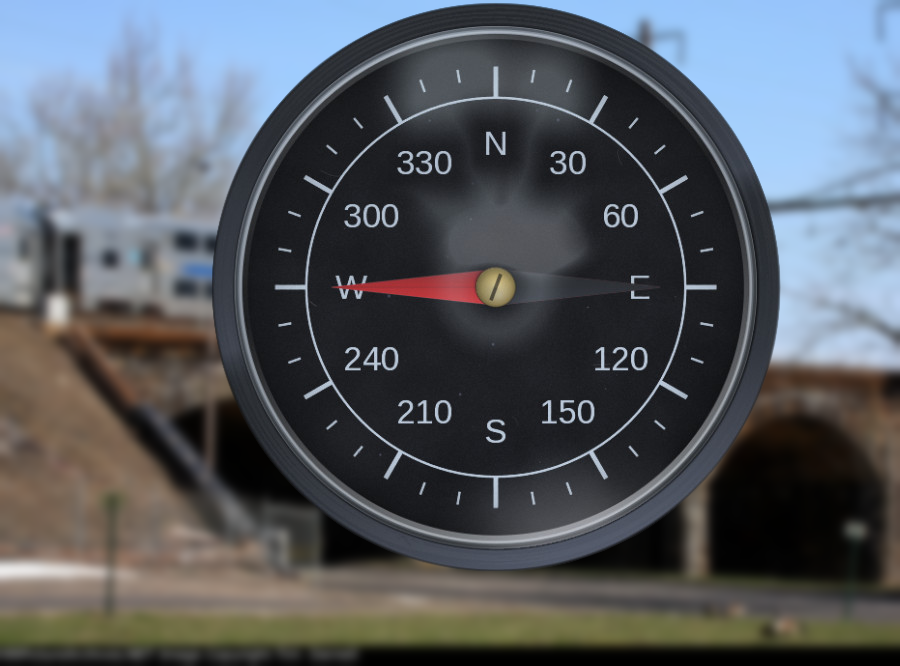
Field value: {"value": 270, "unit": "°"}
